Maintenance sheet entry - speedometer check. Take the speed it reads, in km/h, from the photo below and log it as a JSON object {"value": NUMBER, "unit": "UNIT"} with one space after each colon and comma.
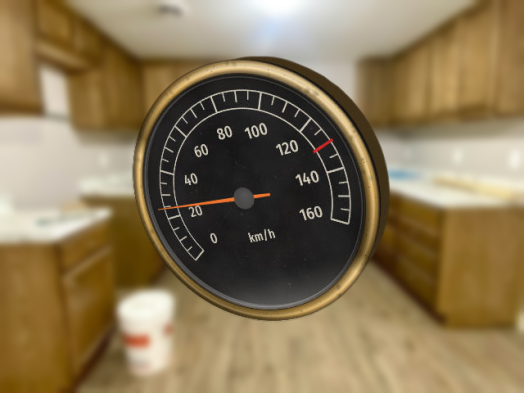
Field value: {"value": 25, "unit": "km/h"}
